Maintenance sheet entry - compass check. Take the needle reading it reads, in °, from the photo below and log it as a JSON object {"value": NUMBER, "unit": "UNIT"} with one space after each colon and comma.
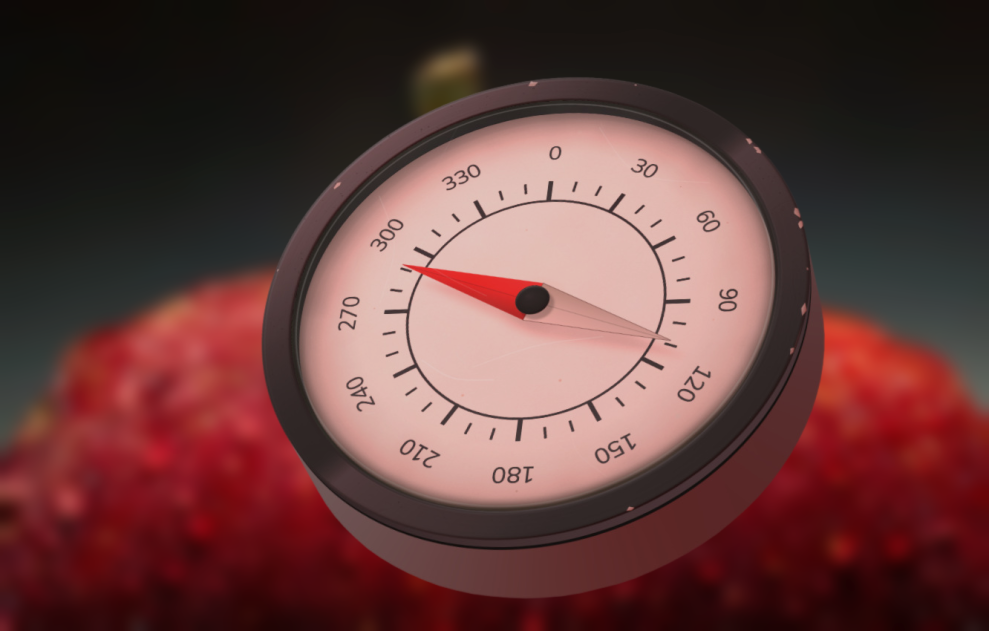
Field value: {"value": 290, "unit": "°"}
